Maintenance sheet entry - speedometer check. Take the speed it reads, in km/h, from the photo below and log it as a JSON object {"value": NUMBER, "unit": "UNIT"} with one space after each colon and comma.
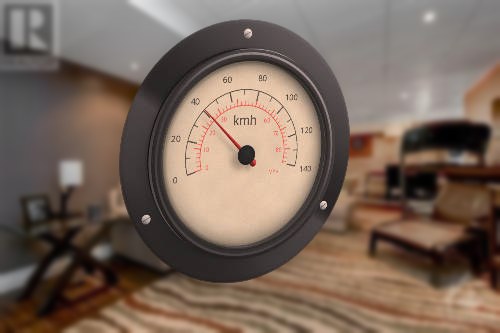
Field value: {"value": 40, "unit": "km/h"}
